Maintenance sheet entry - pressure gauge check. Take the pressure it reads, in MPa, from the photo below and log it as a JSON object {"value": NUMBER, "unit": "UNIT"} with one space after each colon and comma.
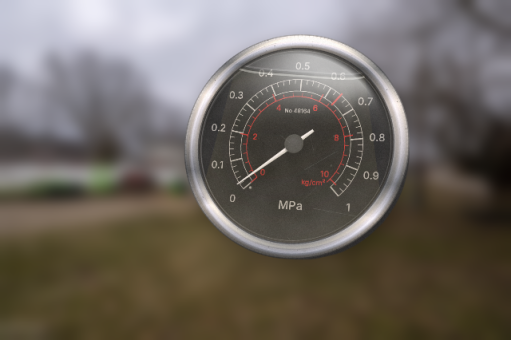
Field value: {"value": 0.02, "unit": "MPa"}
